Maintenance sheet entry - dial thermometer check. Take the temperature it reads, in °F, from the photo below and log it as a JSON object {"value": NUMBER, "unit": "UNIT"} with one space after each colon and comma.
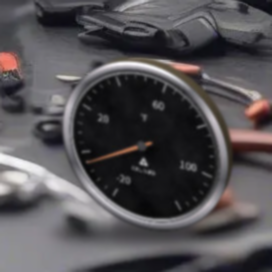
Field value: {"value": -4, "unit": "°F"}
